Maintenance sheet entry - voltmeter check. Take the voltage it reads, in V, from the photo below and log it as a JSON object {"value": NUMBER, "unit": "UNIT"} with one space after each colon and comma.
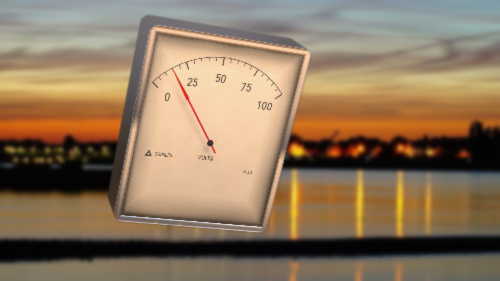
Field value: {"value": 15, "unit": "V"}
